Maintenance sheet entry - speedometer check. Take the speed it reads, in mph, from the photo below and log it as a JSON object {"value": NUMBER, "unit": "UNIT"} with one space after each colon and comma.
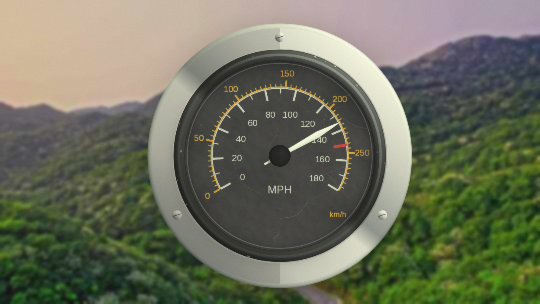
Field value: {"value": 135, "unit": "mph"}
